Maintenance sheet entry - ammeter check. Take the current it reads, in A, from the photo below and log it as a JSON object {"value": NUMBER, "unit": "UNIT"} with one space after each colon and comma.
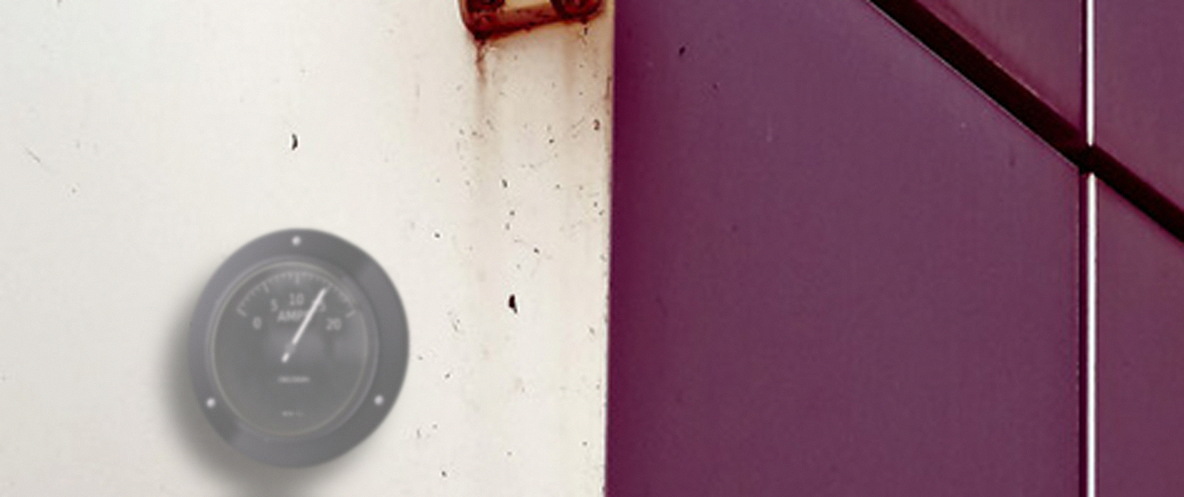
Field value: {"value": 15, "unit": "A"}
